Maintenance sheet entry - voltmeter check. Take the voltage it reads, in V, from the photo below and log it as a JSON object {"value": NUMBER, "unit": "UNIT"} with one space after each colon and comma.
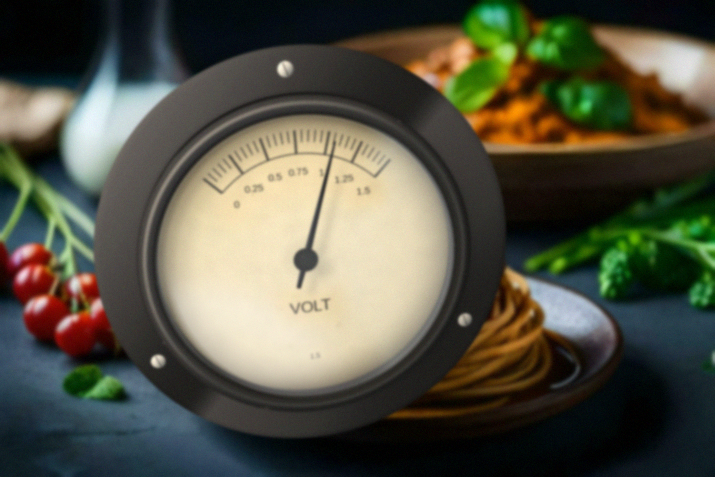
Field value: {"value": 1.05, "unit": "V"}
